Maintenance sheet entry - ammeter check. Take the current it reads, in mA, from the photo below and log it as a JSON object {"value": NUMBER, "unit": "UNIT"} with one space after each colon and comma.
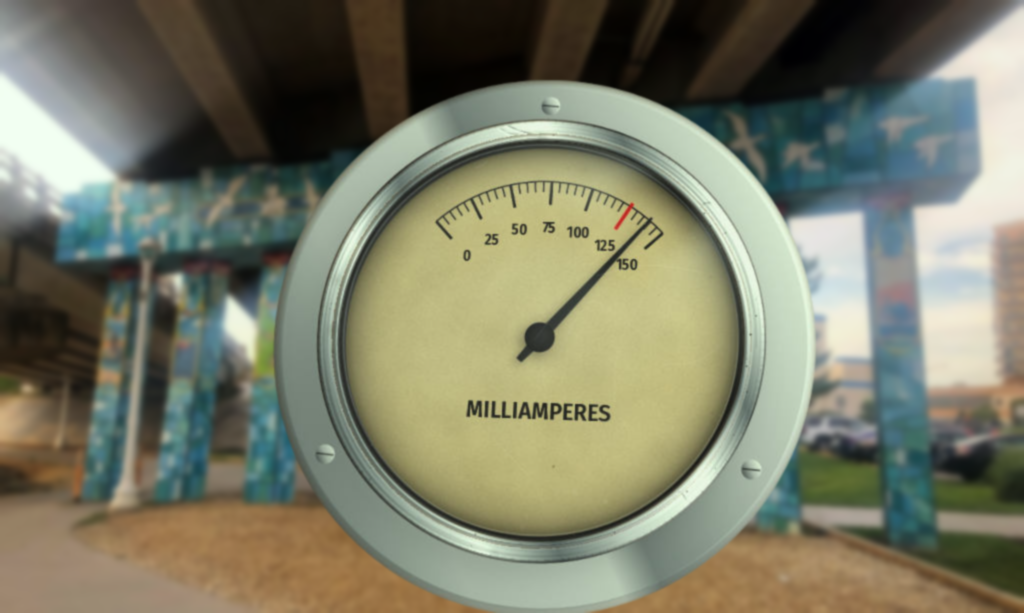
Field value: {"value": 140, "unit": "mA"}
